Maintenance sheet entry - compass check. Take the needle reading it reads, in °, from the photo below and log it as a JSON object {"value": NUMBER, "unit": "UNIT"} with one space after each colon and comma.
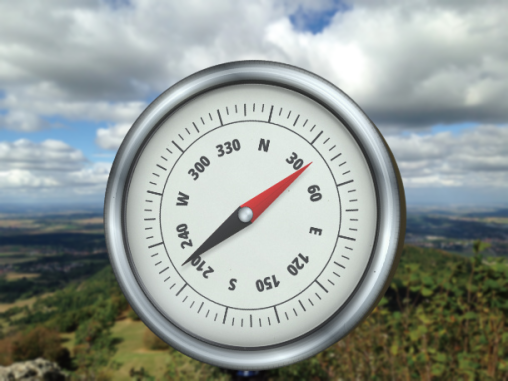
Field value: {"value": 40, "unit": "°"}
